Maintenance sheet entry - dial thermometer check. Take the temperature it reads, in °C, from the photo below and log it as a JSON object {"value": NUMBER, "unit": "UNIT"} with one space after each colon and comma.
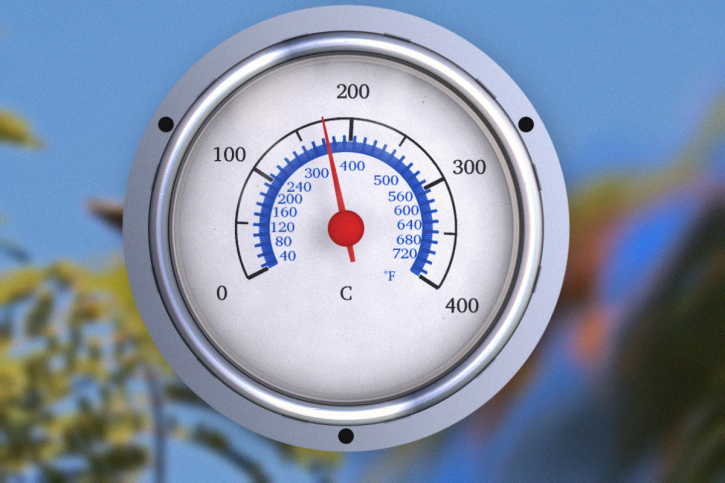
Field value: {"value": 175, "unit": "°C"}
